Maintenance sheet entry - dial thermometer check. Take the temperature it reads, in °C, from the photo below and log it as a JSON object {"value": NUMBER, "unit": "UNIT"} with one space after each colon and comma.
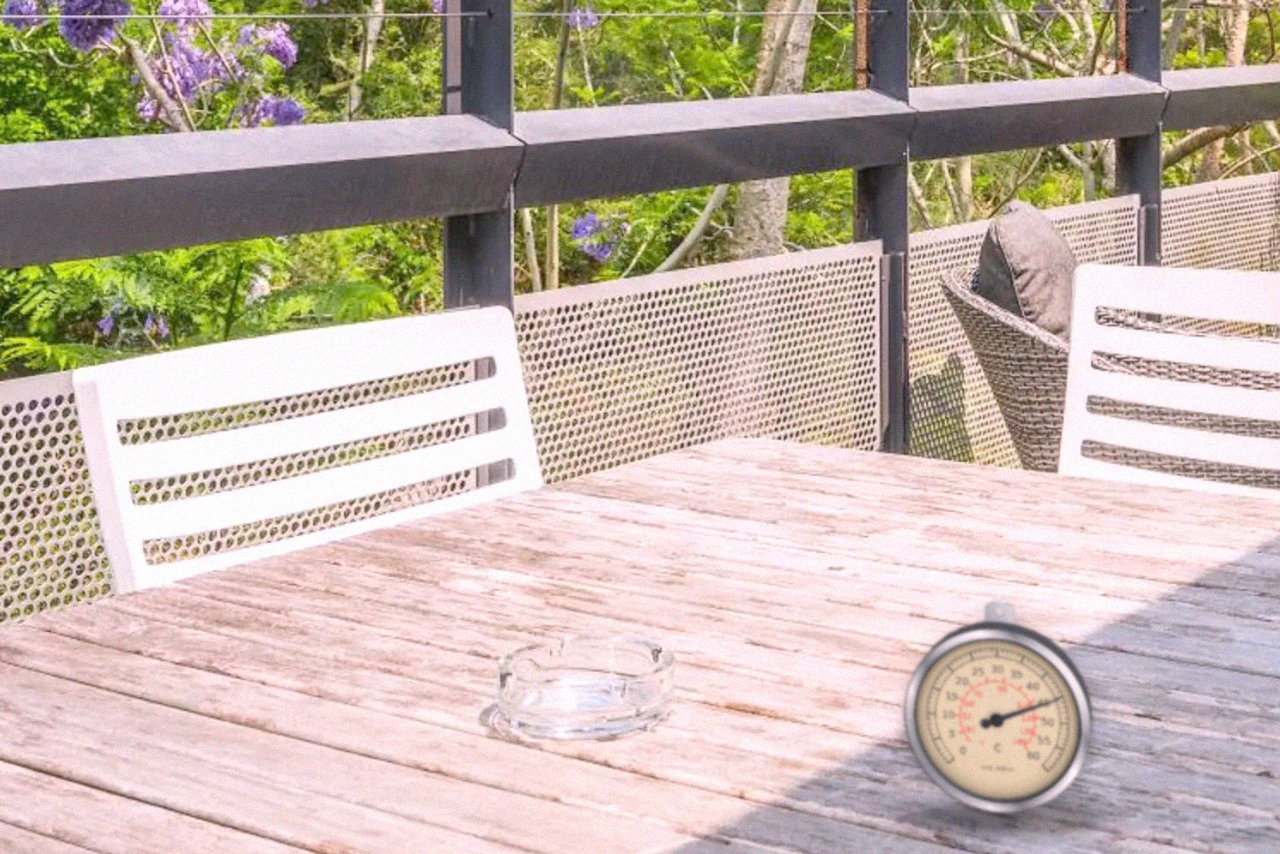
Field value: {"value": 45, "unit": "°C"}
